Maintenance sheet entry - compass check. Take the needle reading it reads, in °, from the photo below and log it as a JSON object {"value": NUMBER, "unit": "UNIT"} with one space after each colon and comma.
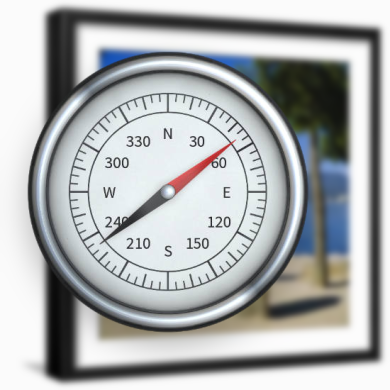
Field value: {"value": 52.5, "unit": "°"}
